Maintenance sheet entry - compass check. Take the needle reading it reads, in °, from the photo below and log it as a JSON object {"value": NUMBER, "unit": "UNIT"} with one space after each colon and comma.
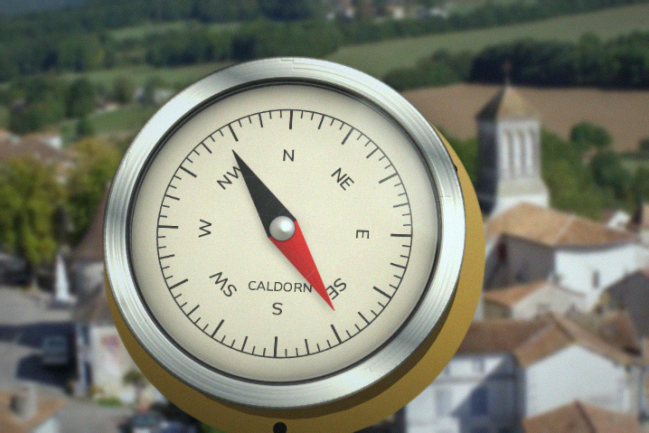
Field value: {"value": 145, "unit": "°"}
